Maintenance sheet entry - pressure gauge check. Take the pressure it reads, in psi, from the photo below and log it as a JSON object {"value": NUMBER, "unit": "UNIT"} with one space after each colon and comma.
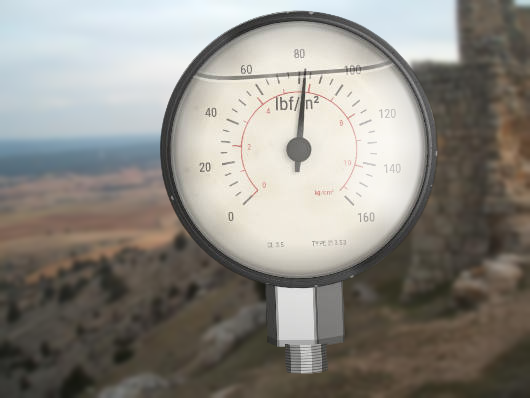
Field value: {"value": 82.5, "unit": "psi"}
